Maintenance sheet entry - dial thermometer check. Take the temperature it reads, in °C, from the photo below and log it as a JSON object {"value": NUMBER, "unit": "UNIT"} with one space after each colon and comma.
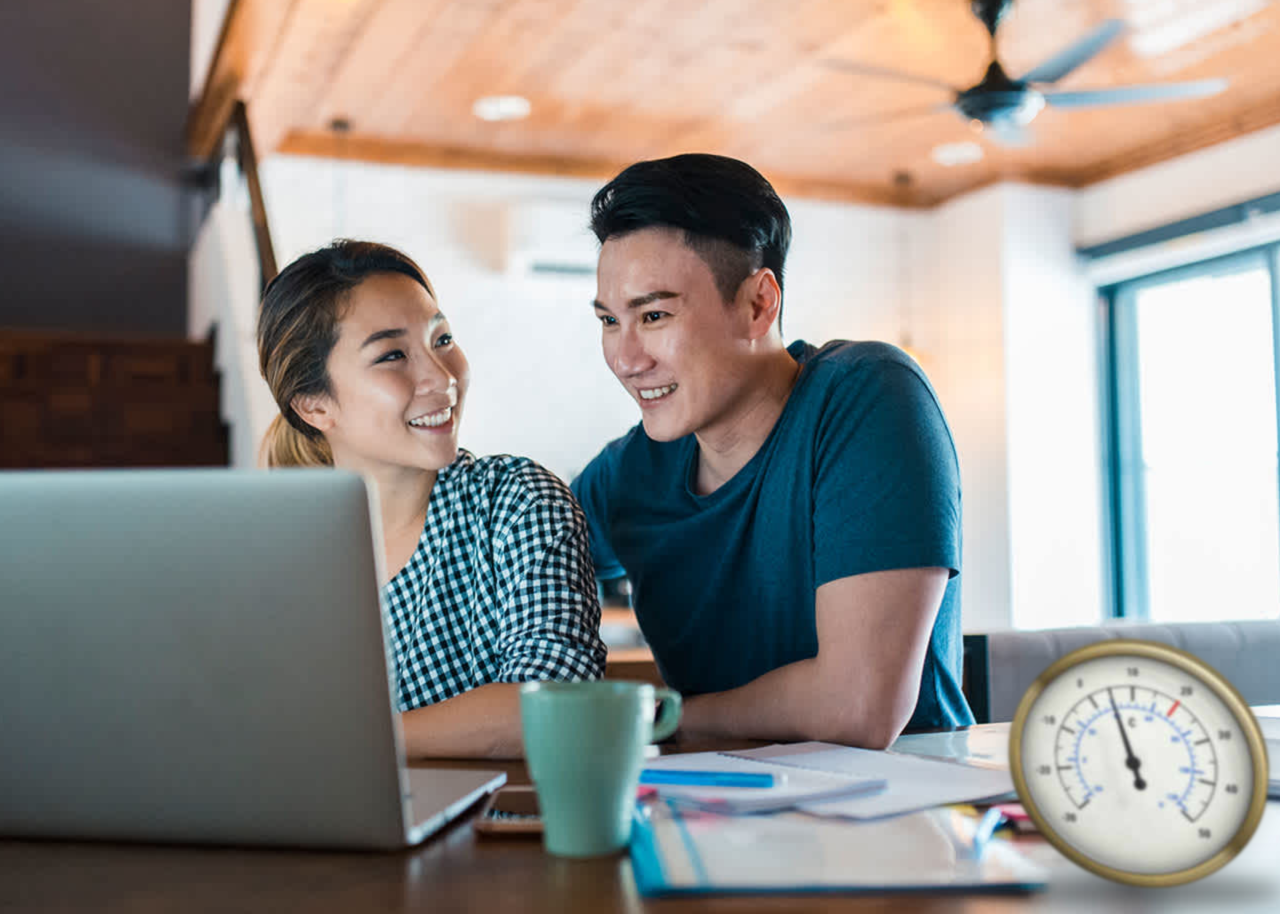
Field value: {"value": 5, "unit": "°C"}
